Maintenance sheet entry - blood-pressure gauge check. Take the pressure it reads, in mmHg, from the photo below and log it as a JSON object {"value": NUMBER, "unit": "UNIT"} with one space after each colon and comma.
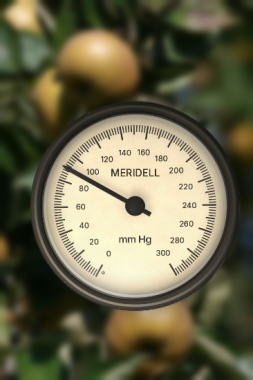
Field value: {"value": 90, "unit": "mmHg"}
